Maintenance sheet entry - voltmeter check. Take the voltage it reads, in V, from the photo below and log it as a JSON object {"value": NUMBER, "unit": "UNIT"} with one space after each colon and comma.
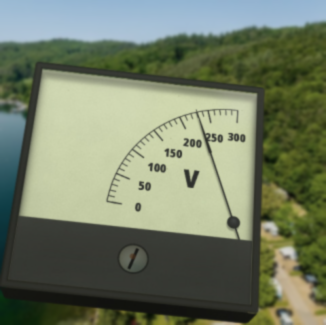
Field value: {"value": 230, "unit": "V"}
